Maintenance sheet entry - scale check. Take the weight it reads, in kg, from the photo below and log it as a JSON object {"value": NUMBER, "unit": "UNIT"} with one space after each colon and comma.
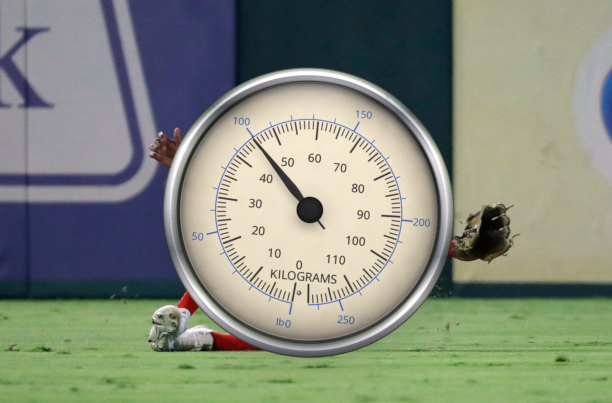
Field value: {"value": 45, "unit": "kg"}
